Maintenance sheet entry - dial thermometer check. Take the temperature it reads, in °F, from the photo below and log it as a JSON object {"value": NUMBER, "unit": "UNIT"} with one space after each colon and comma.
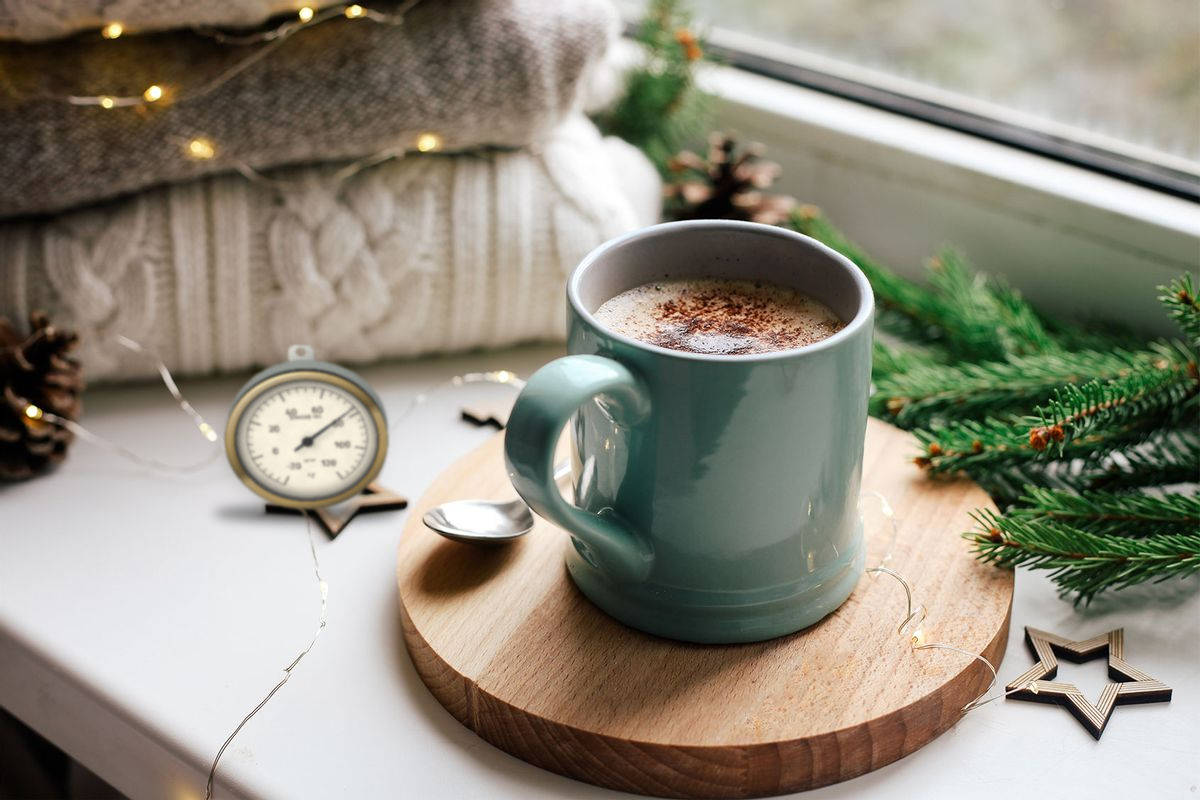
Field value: {"value": 76, "unit": "°F"}
